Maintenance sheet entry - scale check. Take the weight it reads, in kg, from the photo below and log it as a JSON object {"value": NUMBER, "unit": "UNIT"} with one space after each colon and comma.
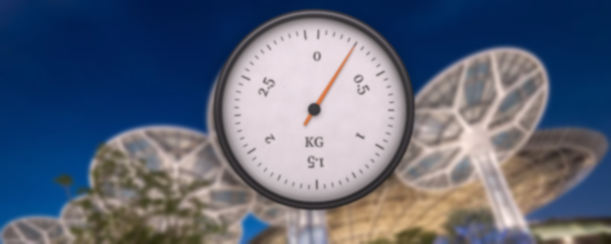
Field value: {"value": 0.25, "unit": "kg"}
